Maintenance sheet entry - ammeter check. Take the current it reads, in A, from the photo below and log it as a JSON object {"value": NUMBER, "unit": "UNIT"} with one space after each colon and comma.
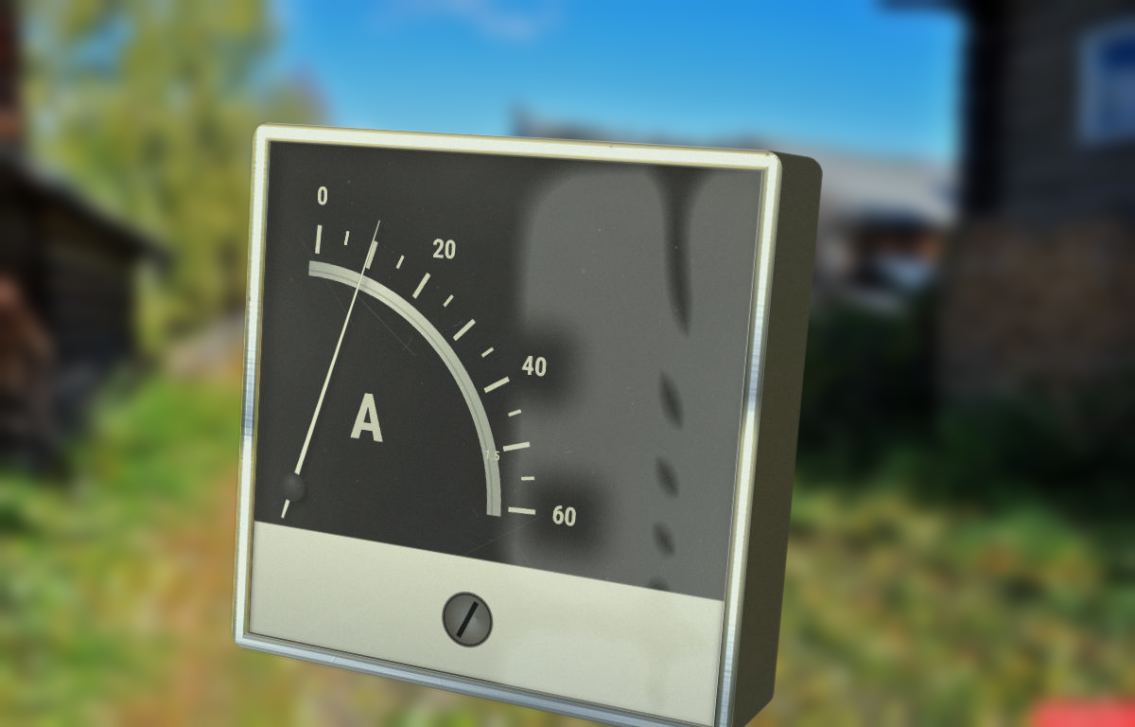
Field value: {"value": 10, "unit": "A"}
